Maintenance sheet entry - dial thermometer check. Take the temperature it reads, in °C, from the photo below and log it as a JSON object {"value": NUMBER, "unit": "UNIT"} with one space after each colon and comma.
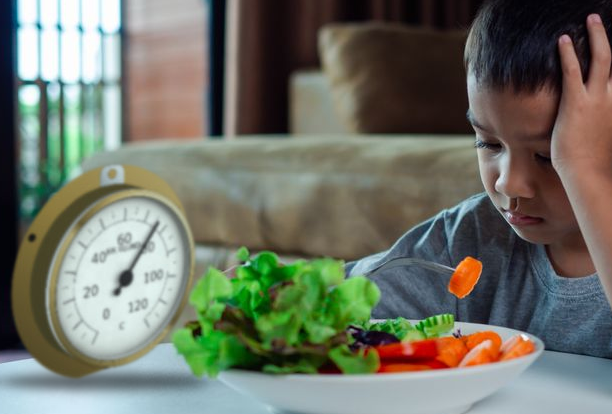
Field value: {"value": 75, "unit": "°C"}
